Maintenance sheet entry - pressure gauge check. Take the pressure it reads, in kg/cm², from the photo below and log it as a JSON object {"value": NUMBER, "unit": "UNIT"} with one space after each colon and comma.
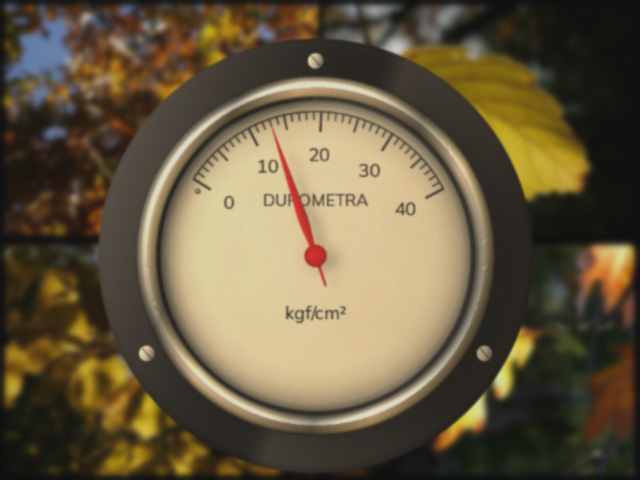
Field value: {"value": 13, "unit": "kg/cm²"}
